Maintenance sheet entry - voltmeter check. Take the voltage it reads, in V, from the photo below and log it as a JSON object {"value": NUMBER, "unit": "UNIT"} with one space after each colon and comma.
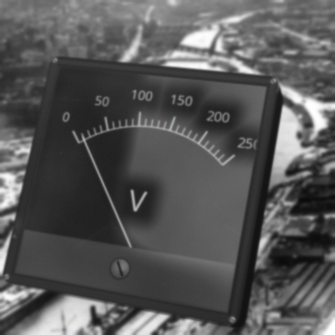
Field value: {"value": 10, "unit": "V"}
